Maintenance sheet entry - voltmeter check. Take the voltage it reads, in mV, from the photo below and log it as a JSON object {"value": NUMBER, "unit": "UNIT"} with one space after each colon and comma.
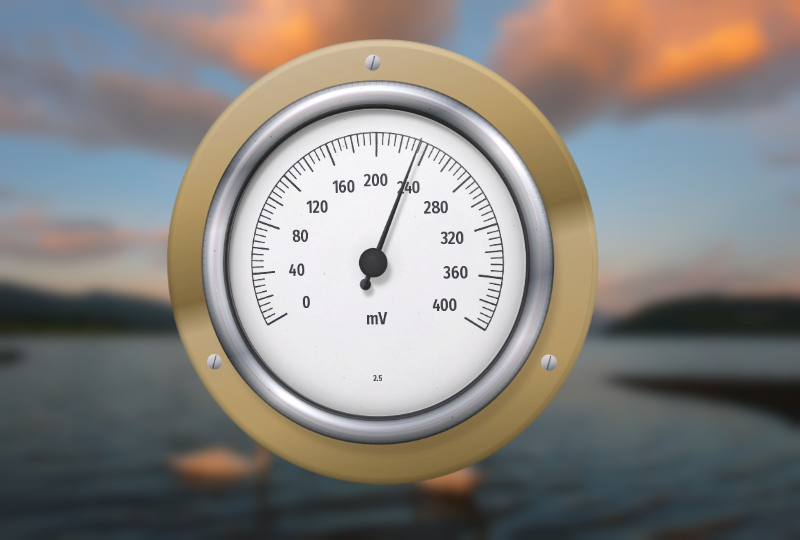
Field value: {"value": 235, "unit": "mV"}
